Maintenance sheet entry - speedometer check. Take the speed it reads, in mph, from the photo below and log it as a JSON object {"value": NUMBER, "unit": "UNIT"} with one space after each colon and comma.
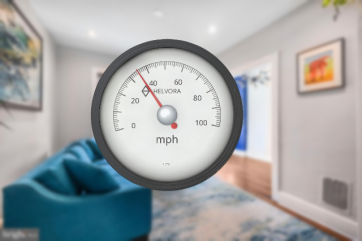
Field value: {"value": 35, "unit": "mph"}
